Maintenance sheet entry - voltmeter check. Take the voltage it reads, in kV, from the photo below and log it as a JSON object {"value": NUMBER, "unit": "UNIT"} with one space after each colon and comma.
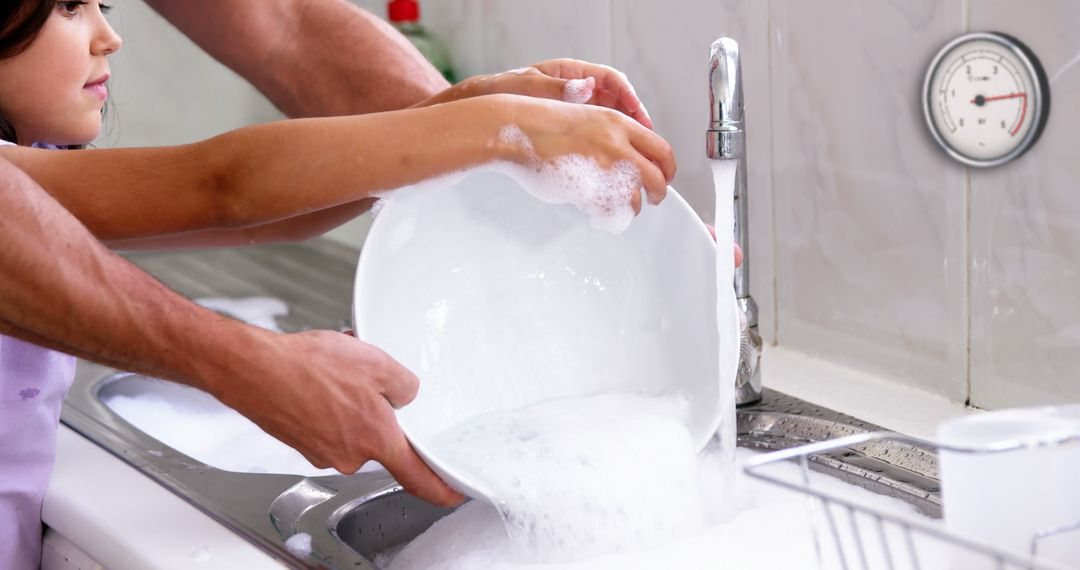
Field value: {"value": 4, "unit": "kV"}
